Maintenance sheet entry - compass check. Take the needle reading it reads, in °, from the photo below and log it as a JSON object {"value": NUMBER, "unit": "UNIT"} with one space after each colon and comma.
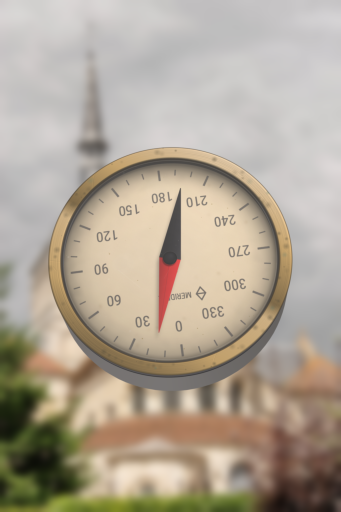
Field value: {"value": 15, "unit": "°"}
